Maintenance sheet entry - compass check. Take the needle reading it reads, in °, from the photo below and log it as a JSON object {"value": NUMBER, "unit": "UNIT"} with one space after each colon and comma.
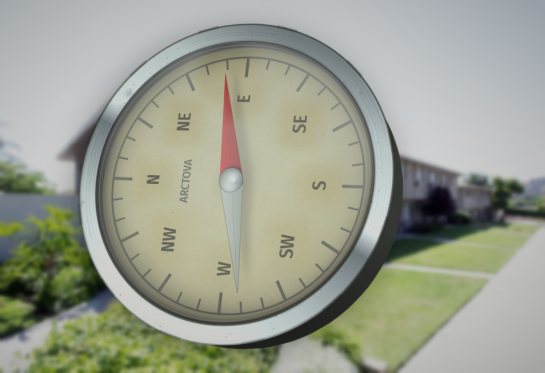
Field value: {"value": 80, "unit": "°"}
